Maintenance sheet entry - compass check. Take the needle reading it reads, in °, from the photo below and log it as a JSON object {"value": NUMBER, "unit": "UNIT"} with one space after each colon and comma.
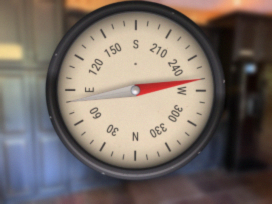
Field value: {"value": 260, "unit": "°"}
